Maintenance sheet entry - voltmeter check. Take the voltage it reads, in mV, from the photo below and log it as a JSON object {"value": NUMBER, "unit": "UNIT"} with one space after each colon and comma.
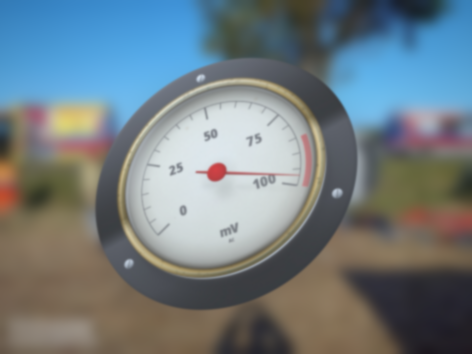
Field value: {"value": 97.5, "unit": "mV"}
